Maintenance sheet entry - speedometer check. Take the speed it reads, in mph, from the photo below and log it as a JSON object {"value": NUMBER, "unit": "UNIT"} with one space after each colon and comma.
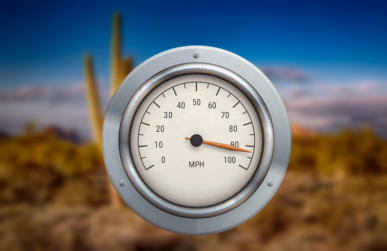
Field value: {"value": 92.5, "unit": "mph"}
